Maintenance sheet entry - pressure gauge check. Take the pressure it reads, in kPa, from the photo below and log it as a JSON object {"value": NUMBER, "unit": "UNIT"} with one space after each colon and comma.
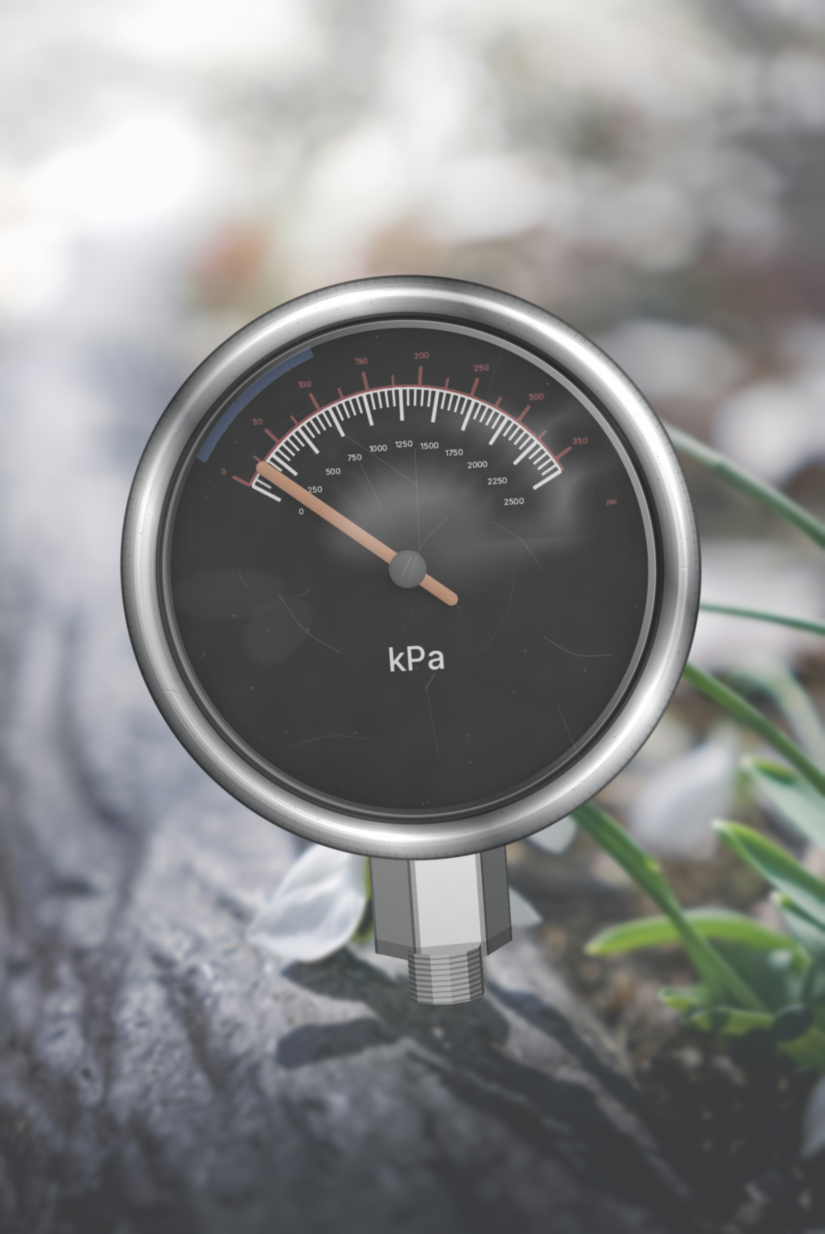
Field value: {"value": 150, "unit": "kPa"}
